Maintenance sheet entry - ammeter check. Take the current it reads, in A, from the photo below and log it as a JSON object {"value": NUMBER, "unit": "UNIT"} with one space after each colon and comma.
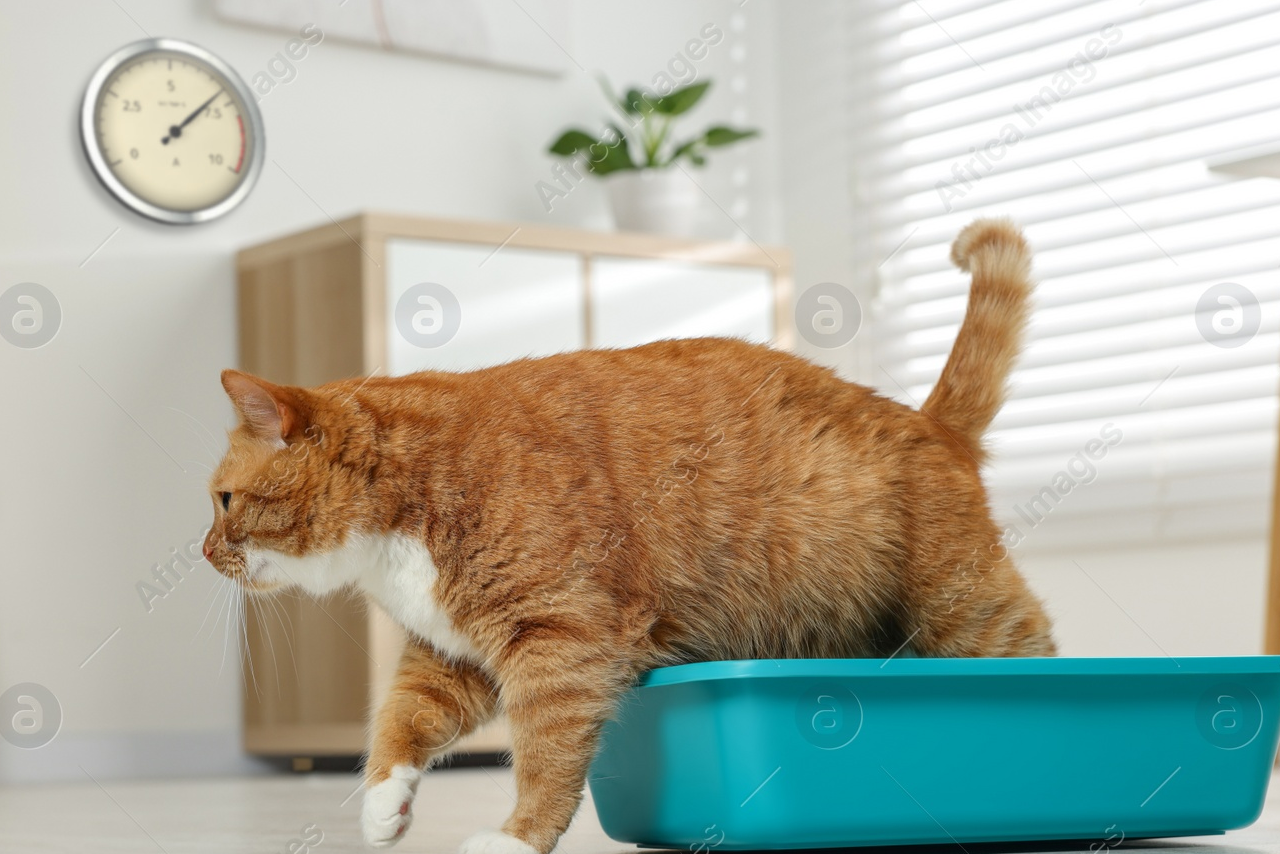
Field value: {"value": 7, "unit": "A"}
